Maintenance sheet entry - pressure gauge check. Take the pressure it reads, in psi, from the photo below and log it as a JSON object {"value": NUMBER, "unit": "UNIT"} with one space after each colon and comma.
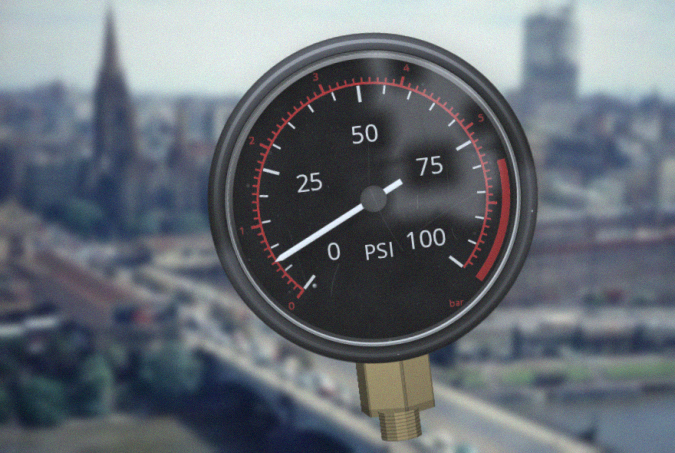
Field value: {"value": 7.5, "unit": "psi"}
